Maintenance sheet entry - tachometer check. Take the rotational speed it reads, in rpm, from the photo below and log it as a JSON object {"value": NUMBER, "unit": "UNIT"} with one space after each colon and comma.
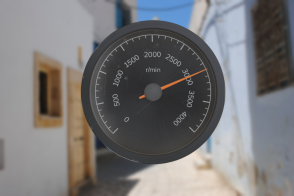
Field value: {"value": 3000, "unit": "rpm"}
